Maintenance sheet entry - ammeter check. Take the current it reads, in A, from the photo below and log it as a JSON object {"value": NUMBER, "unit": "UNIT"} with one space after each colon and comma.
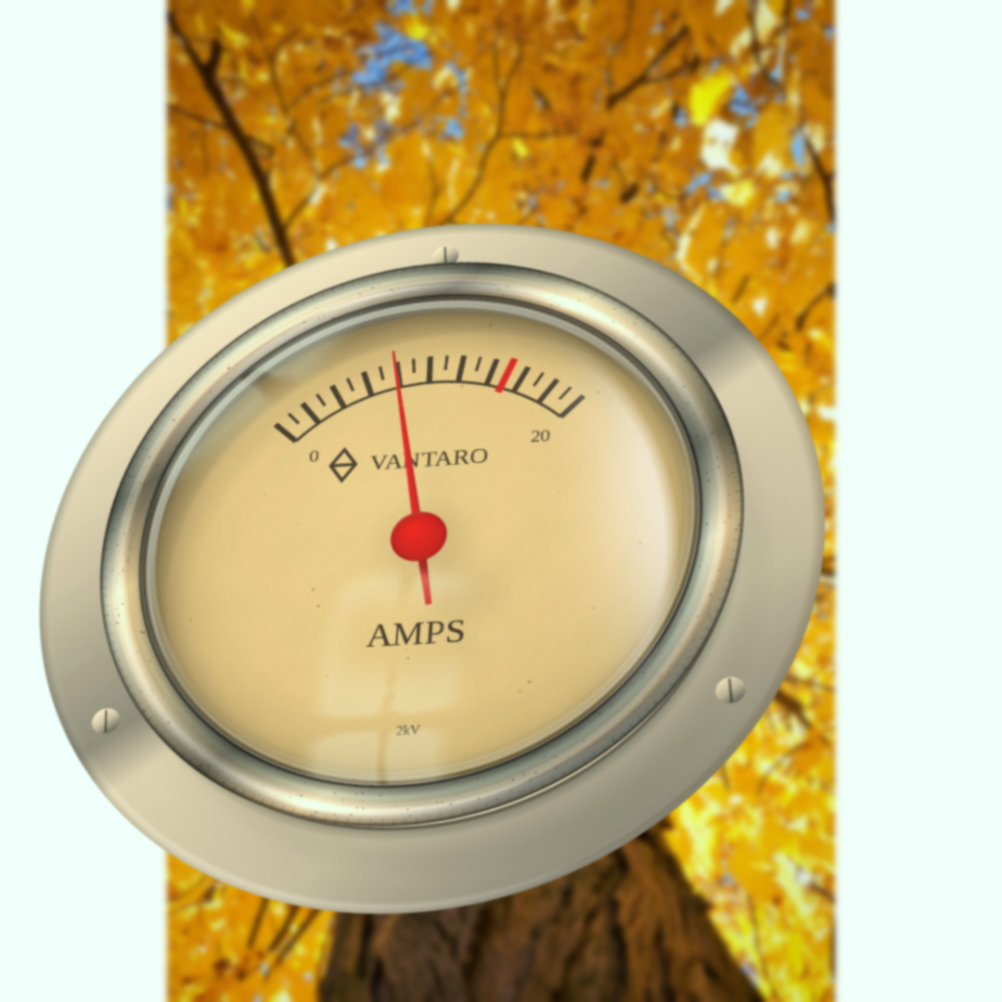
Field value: {"value": 8, "unit": "A"}
